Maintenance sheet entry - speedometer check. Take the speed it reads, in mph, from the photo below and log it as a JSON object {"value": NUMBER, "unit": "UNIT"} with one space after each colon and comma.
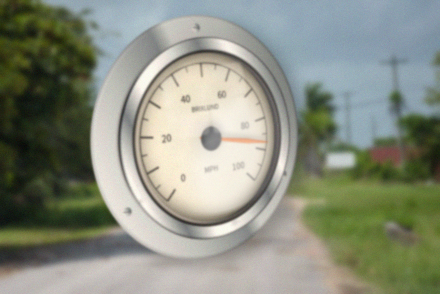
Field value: {"value": 87.5, "unit": "mph"}
